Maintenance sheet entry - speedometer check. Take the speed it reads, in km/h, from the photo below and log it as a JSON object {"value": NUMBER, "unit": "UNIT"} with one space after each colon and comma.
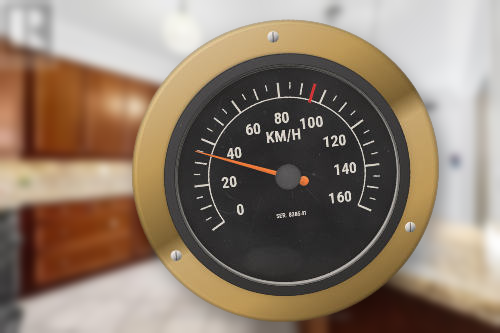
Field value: {"value": 35, "unit": "km/h"}
